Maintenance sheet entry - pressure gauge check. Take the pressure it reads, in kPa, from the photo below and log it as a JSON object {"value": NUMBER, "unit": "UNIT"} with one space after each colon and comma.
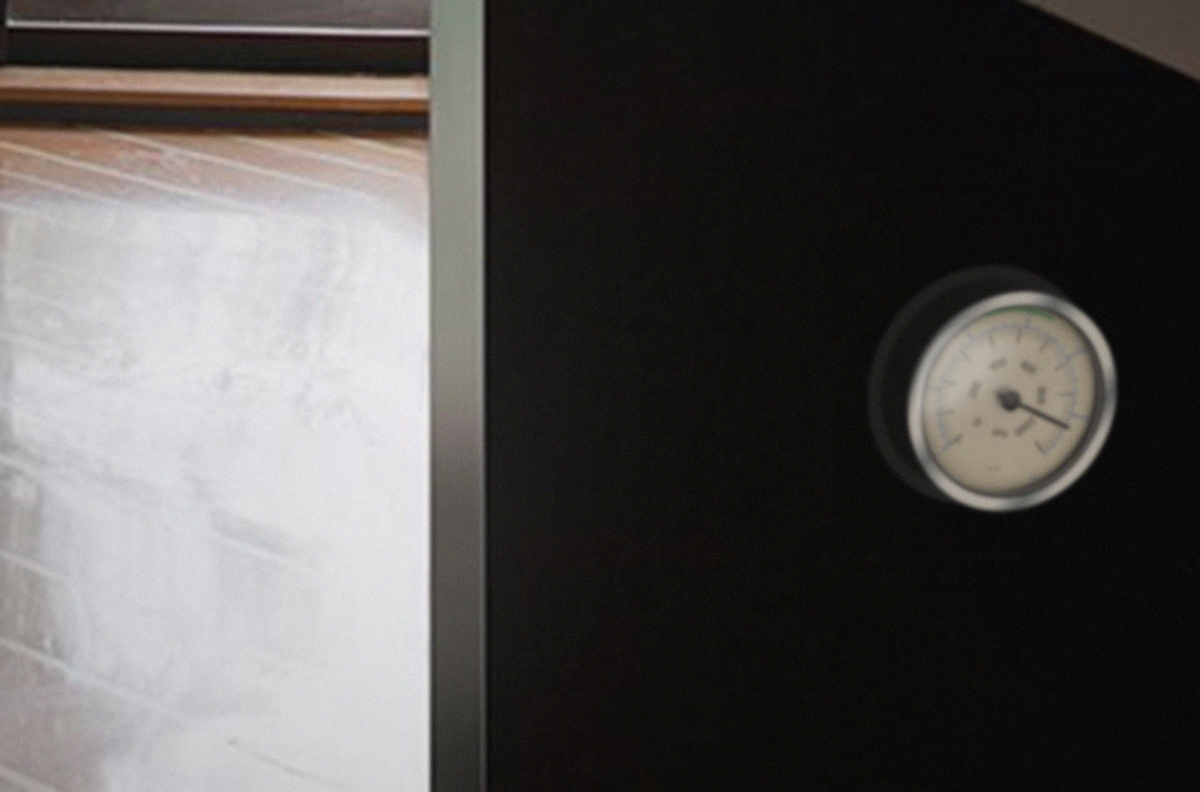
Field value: {"value": 900, "unit": "kPa"}
